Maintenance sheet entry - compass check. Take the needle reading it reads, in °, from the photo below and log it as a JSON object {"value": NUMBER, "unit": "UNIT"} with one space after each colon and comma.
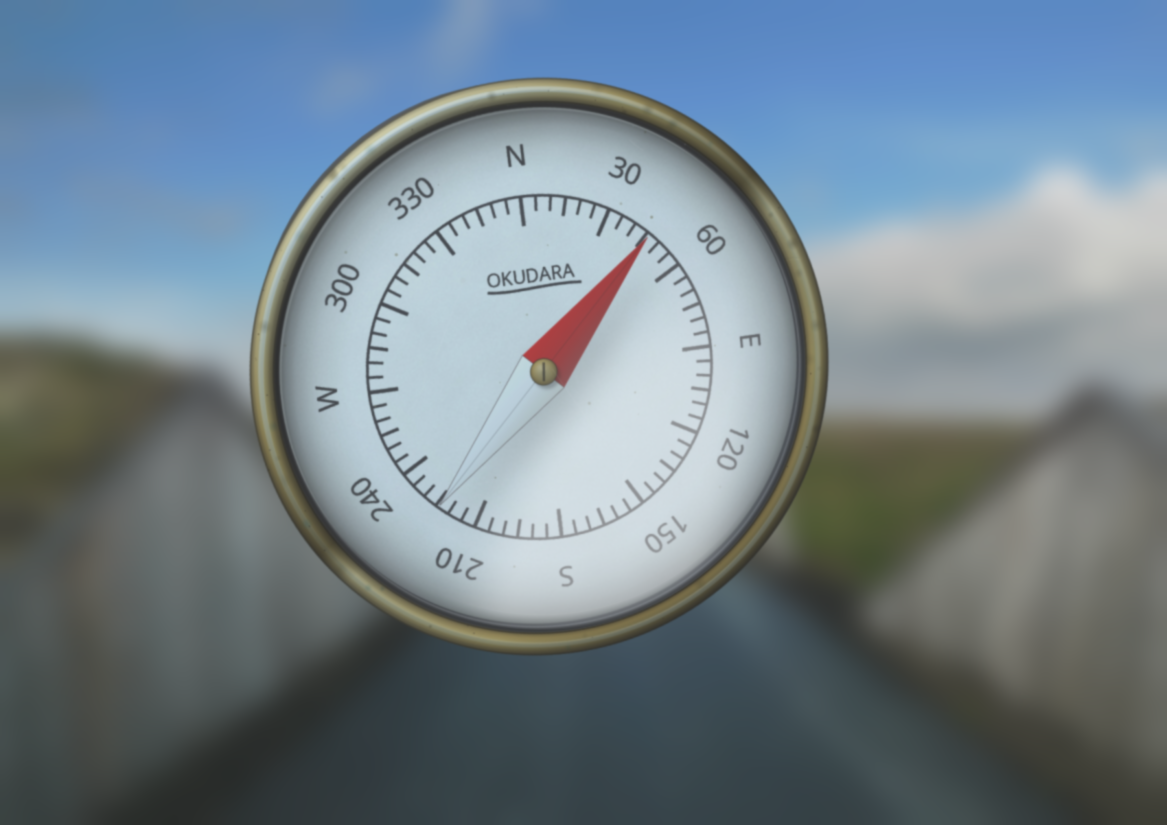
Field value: {"value": 45, "unit": "°"}
